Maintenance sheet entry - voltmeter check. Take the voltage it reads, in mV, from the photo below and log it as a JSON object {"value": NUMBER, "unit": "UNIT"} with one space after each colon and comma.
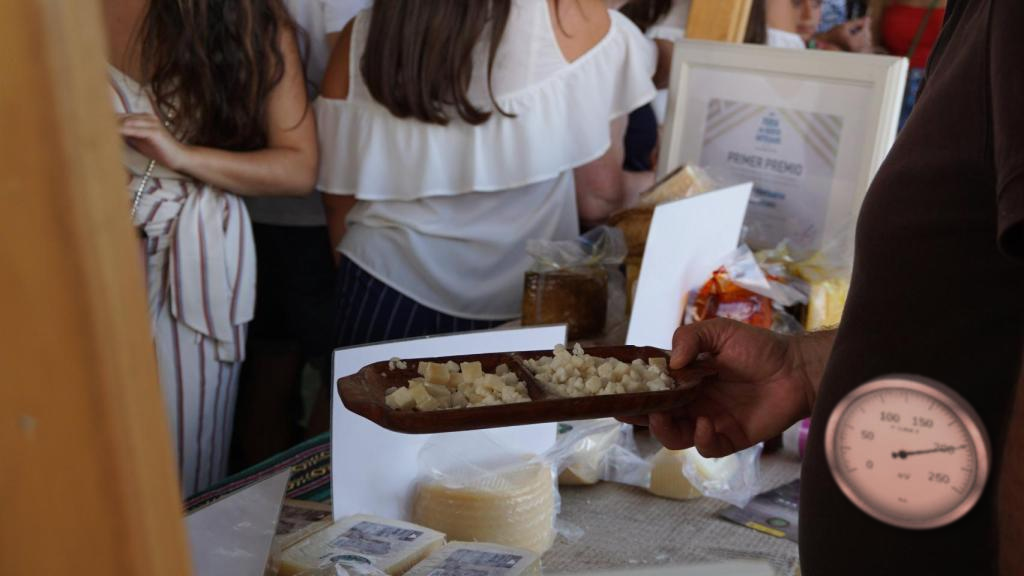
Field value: {"value": 200, "unit": "mV"}
